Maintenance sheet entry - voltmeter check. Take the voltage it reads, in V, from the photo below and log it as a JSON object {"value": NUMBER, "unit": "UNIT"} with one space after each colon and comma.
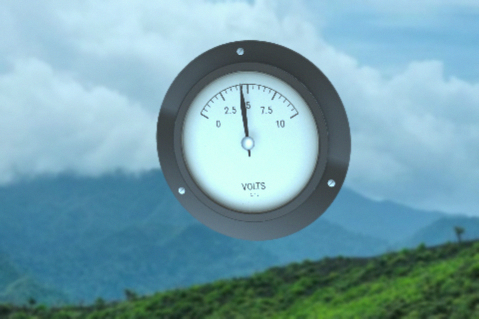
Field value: {"value": 4.5, "unit": "V"}
